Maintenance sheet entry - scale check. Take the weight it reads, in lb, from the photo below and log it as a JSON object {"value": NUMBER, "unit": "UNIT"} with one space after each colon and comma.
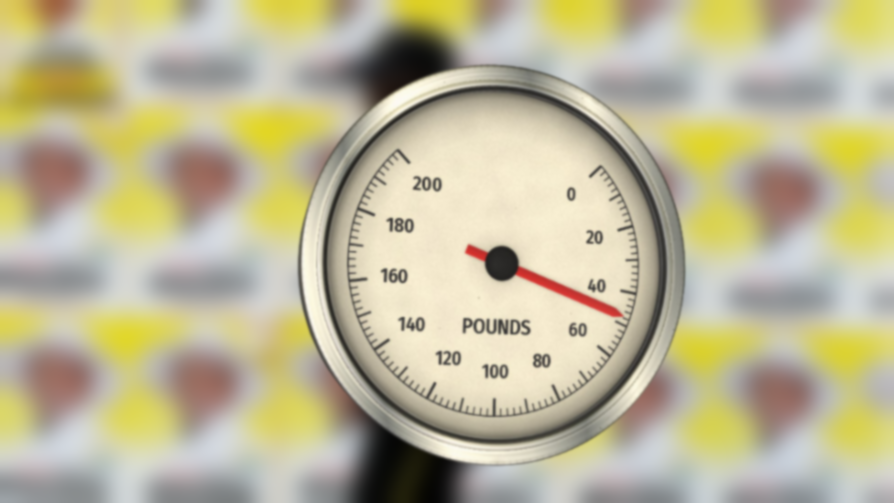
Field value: {"value": 48, "unit": "lb"}
